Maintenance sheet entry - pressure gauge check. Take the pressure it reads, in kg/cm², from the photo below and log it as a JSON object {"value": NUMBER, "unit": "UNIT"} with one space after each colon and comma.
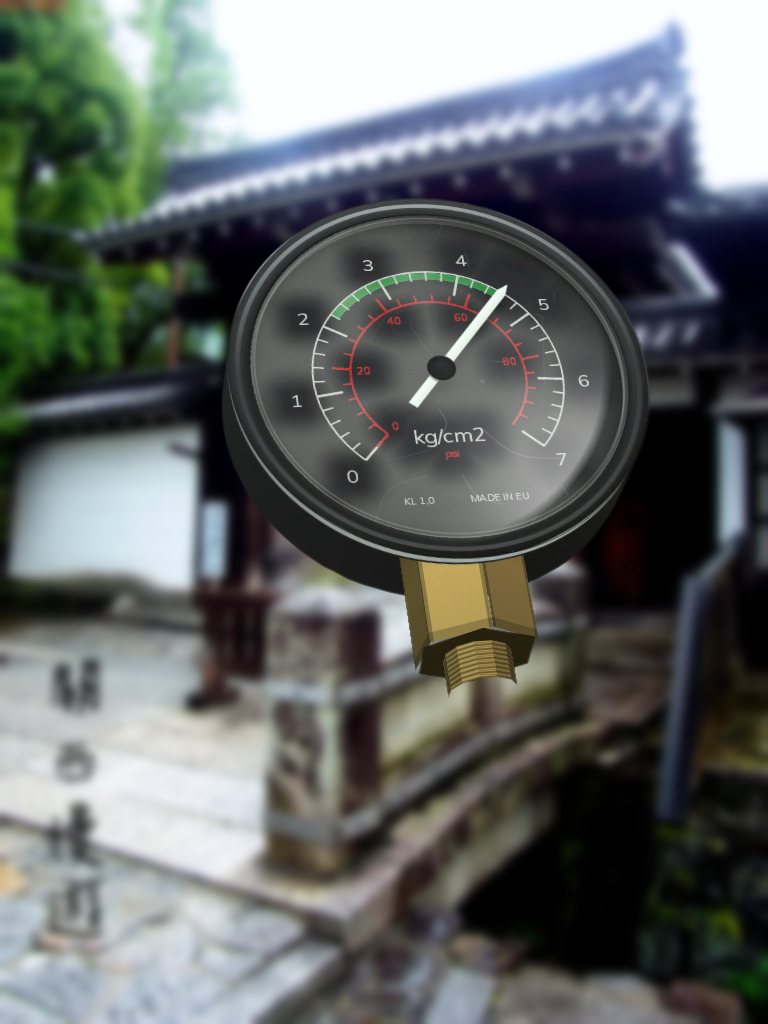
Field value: {"value": 4.6, "unit": "kg/cm²"}
